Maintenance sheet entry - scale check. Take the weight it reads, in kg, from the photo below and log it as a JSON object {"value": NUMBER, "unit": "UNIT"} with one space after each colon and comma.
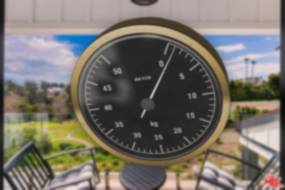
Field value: {"value": 1, "unit": "kg"}
